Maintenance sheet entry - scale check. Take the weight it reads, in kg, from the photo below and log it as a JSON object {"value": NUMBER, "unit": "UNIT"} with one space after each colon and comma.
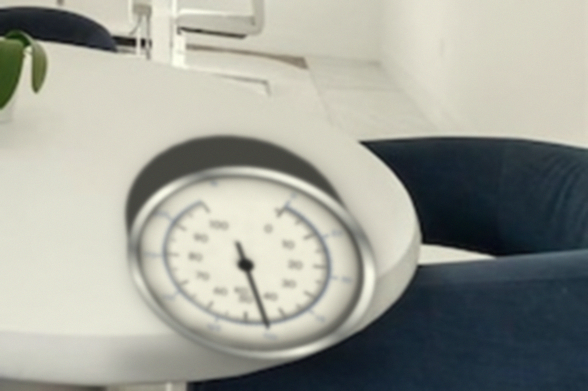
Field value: {"value": 45, "unit": "kg"}
